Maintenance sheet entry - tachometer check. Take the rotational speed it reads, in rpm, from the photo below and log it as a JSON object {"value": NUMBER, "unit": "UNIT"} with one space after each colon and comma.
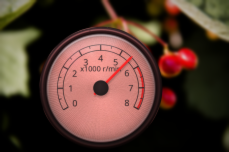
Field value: {"value": 5500, "unit": "rpm"}
